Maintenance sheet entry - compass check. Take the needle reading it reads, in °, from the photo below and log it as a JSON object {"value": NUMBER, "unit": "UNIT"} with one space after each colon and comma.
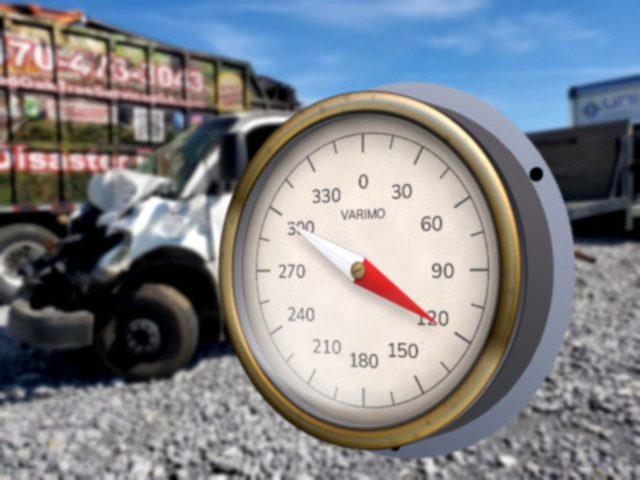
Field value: {"value": 120, "unit": "°"}
